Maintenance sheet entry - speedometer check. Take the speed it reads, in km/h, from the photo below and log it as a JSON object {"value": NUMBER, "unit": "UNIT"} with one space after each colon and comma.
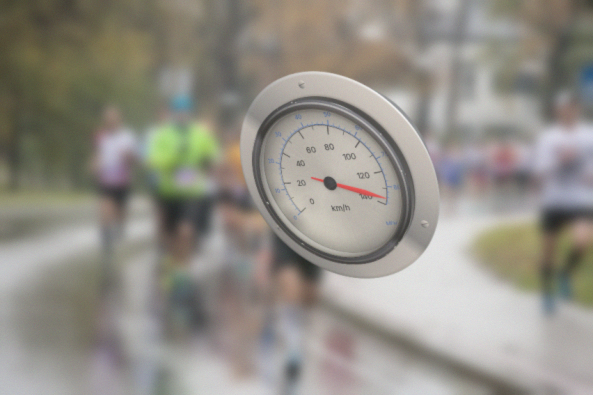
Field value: {"value": 135, "unit": "km/h"}
